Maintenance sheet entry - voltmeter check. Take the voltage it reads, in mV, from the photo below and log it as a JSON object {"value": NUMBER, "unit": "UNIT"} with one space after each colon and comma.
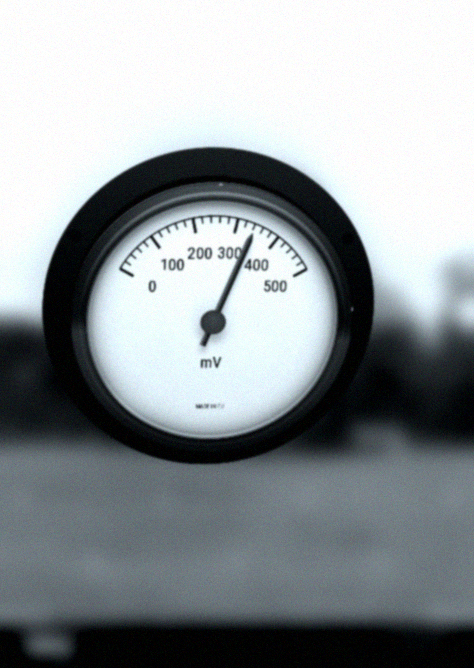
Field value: {"value": 340, "unit": "mV"}
